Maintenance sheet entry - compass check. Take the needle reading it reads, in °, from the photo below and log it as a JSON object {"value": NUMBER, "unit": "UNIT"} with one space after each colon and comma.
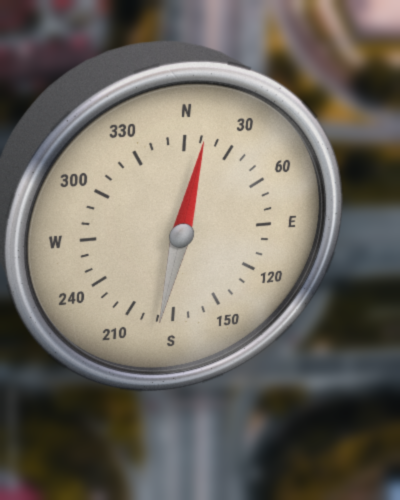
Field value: {"value": 10, "unit": "°"}
